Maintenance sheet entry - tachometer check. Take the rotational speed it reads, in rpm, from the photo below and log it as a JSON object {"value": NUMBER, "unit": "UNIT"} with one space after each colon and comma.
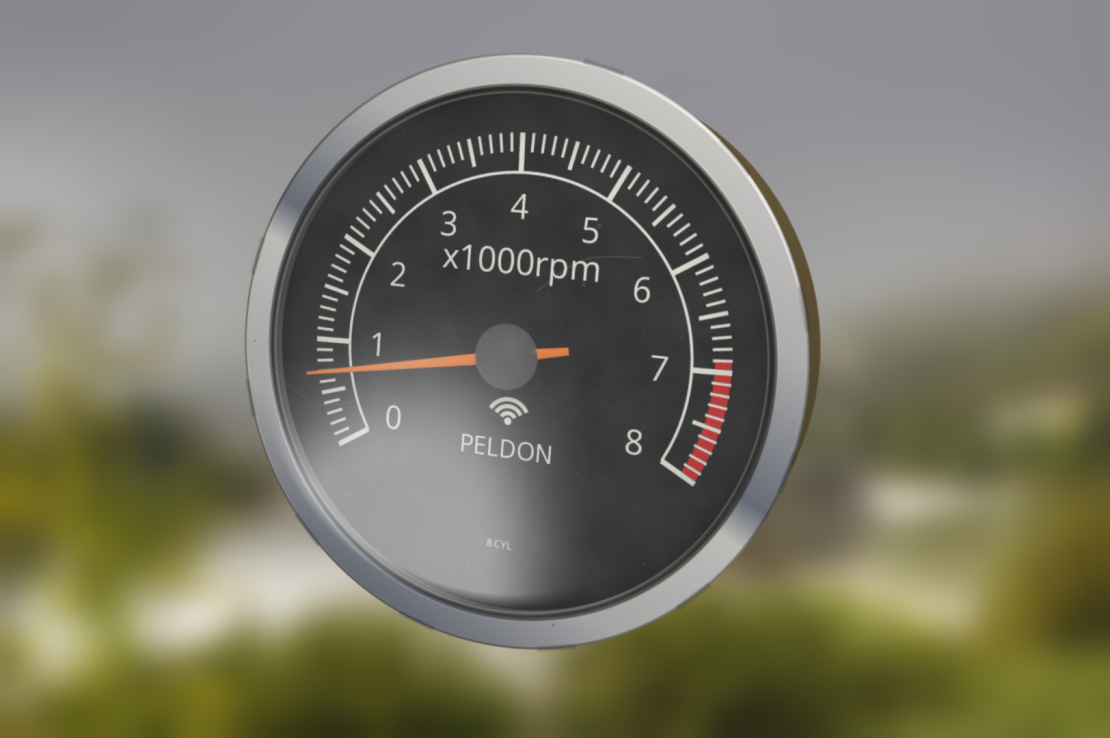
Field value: {"value": 700, "unit": "rpm"}
